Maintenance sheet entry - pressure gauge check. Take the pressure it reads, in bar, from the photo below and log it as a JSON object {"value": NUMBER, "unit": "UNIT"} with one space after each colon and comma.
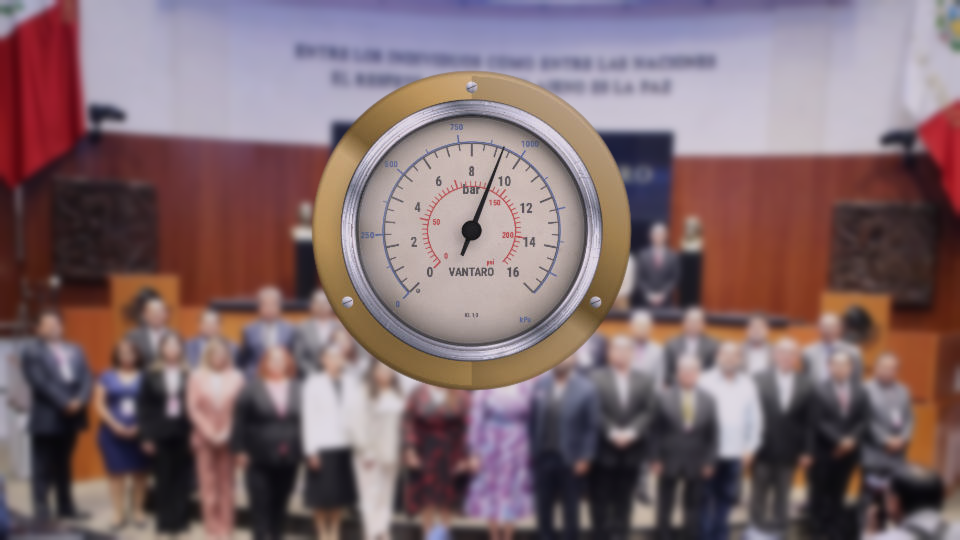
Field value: {"value": 9.25, "unit": "bar"}
